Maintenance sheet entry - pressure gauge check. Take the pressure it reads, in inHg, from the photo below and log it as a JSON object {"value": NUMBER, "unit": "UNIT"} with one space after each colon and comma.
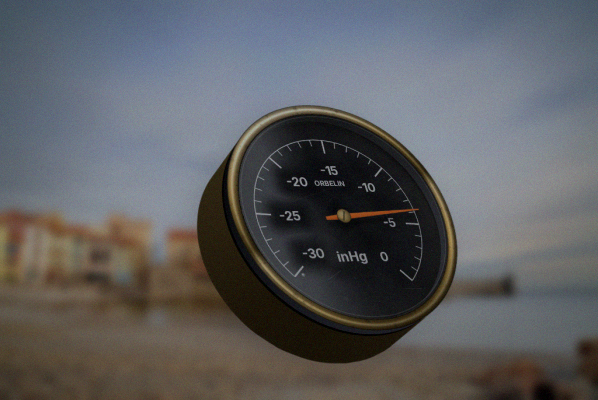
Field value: {"value": -6, "unit": "inHg"}
